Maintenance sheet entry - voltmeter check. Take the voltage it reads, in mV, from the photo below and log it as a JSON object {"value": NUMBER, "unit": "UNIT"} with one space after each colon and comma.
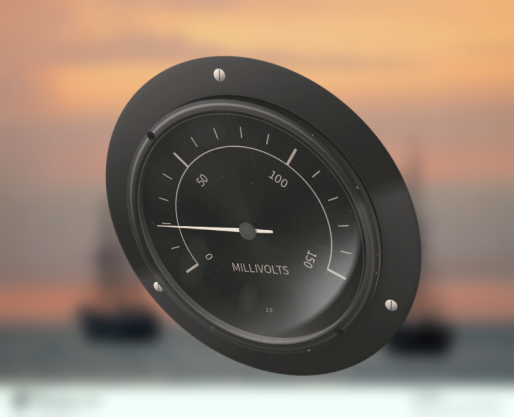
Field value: {"value": 20, "unit": "mV"}
